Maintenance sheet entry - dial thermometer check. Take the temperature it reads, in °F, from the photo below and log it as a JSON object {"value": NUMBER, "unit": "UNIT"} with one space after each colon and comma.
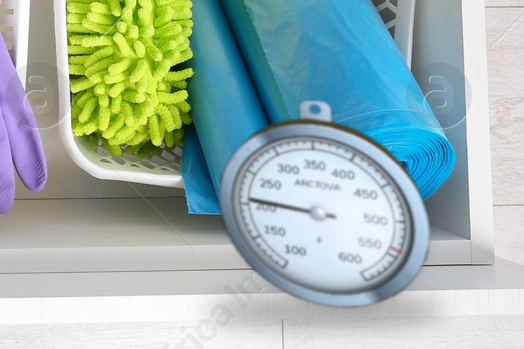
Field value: {"value": 210, "unit": "°F"}
